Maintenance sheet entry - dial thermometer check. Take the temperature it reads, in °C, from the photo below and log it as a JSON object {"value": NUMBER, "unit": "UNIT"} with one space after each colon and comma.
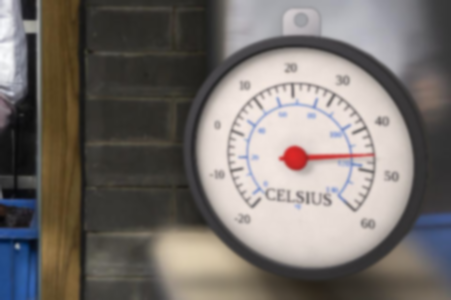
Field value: {"value": 46, "unit": "°C"}
